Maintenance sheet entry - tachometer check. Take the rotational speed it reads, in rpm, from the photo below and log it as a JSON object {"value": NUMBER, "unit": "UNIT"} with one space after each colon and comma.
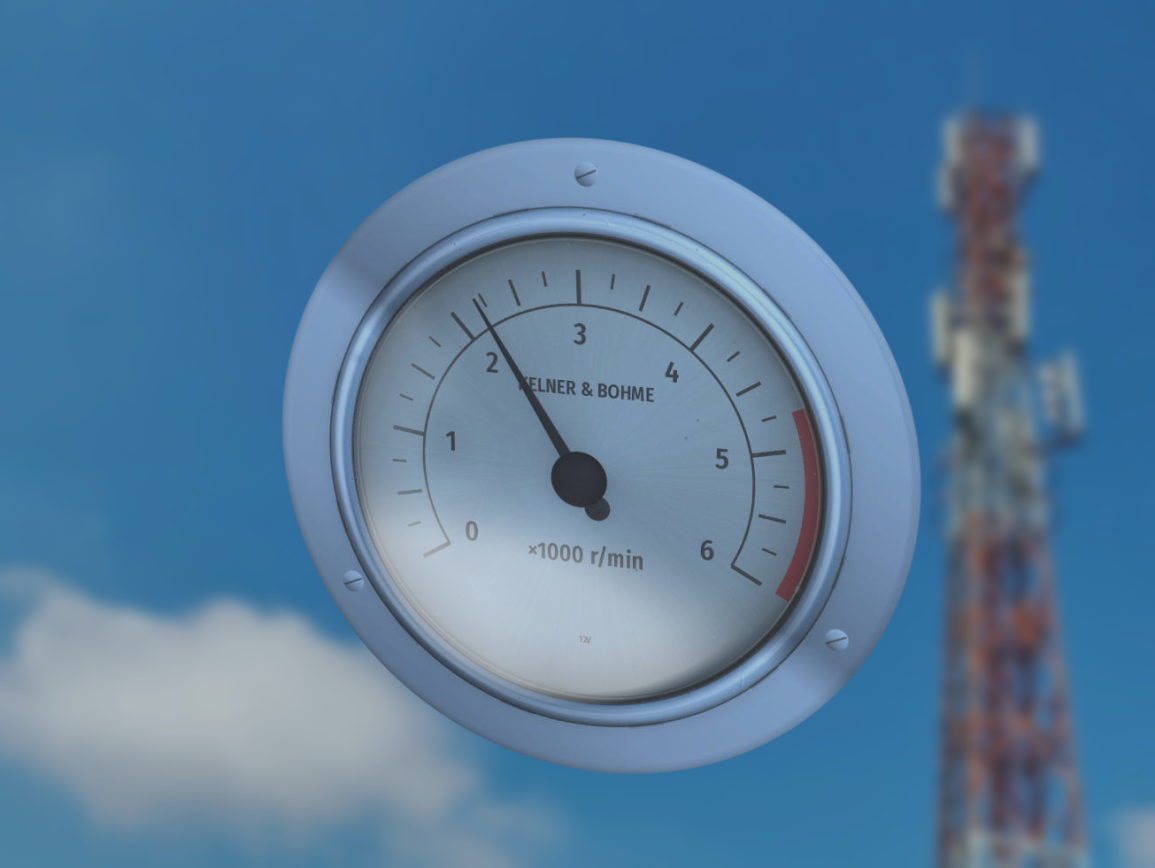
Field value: {"value": 2250, "unit": "rpm"}
